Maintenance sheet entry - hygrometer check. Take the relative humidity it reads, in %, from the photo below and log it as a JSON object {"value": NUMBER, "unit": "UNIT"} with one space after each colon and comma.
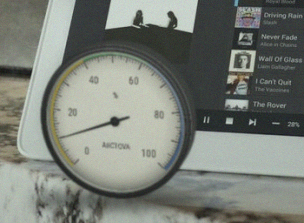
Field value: {"value": 10, "unit": "%"}
